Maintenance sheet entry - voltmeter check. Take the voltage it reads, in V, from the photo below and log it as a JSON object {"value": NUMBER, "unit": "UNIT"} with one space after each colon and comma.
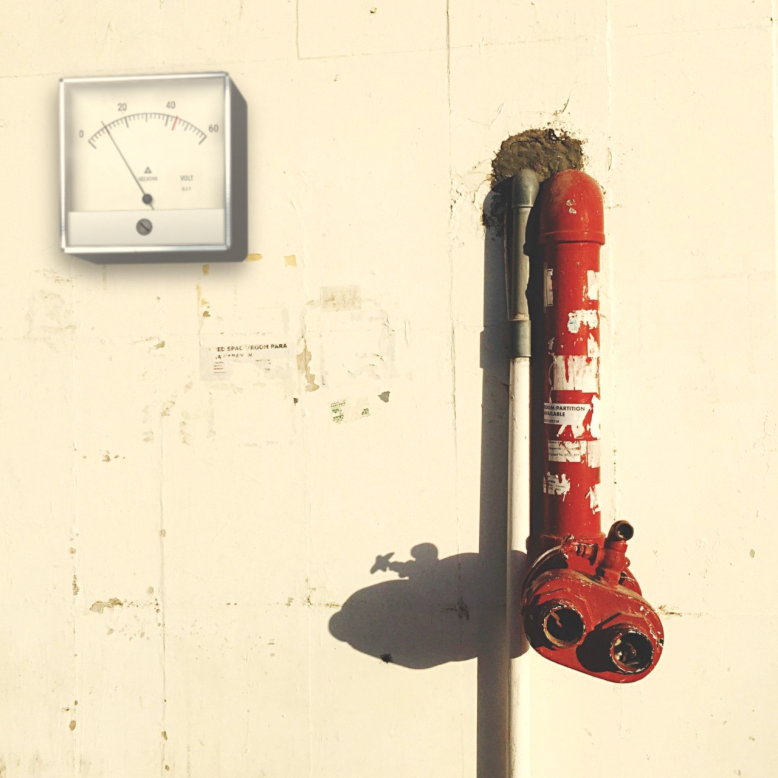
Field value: {"value": 10, "unit": "V"}
